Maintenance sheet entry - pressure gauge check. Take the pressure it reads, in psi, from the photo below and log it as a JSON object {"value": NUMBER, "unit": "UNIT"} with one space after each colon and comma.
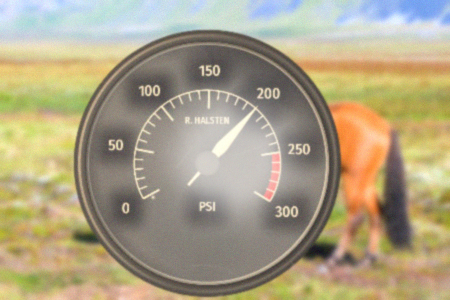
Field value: {"value": 200, "unit": "psi"}
